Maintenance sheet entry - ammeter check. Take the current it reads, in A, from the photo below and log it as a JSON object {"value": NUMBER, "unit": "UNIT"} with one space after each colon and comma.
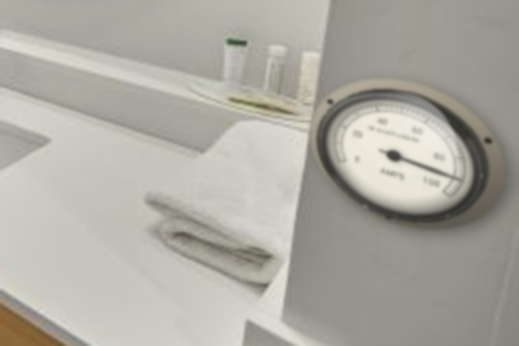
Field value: {"value": 90, "unit": "A"}
